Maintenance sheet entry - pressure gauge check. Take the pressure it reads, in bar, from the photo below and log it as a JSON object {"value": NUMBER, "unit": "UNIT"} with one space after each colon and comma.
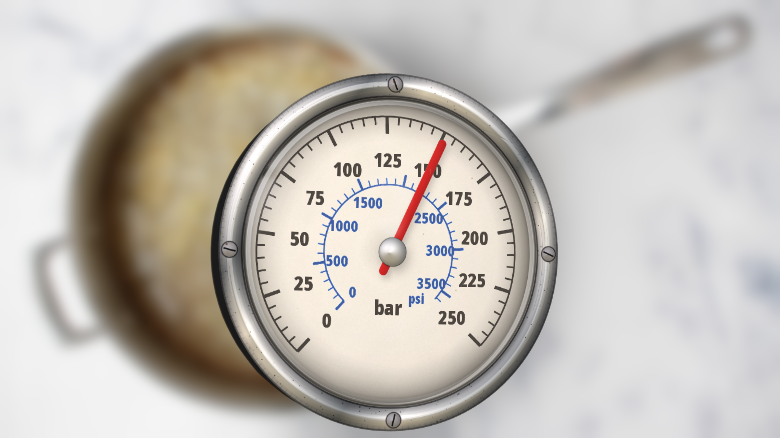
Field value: {"value": 150, "unit": "bar"}
